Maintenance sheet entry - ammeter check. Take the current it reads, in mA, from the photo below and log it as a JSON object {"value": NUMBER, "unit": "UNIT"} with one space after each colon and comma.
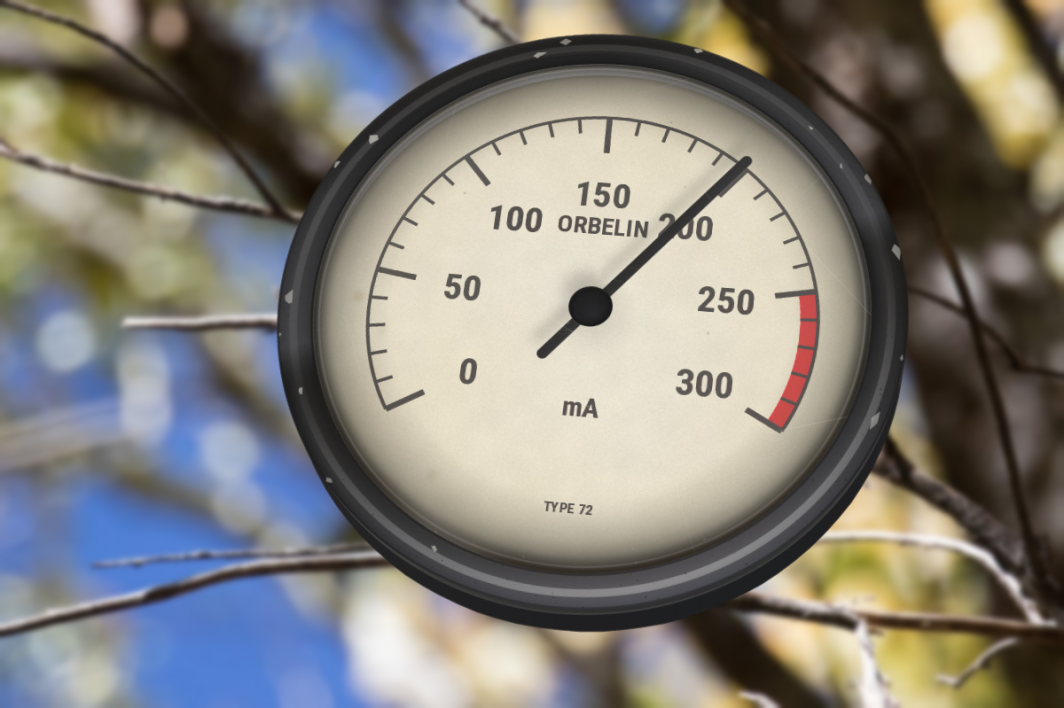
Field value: {"value": 200, "unit": "mA"}
